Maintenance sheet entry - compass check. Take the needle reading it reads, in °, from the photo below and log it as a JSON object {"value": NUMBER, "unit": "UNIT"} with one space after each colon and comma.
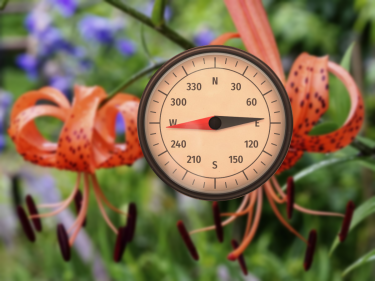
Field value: {"value": 265, "unit": "°"}
